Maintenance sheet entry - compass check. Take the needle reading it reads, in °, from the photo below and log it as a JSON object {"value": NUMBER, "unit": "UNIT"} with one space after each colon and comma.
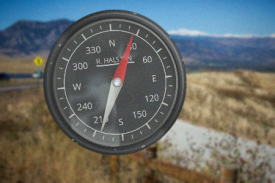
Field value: {"value": 25, "unit": "°"}
